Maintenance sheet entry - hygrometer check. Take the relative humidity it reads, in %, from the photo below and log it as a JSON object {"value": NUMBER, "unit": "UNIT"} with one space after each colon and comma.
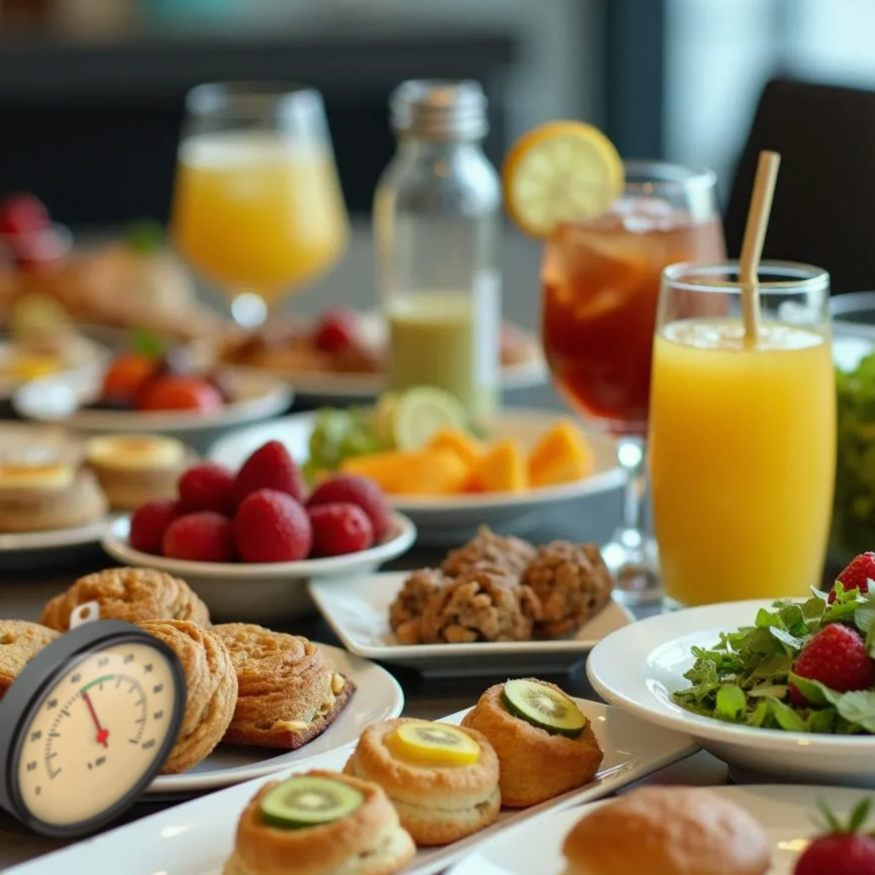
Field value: {"value": 40, "unit": "%"}
